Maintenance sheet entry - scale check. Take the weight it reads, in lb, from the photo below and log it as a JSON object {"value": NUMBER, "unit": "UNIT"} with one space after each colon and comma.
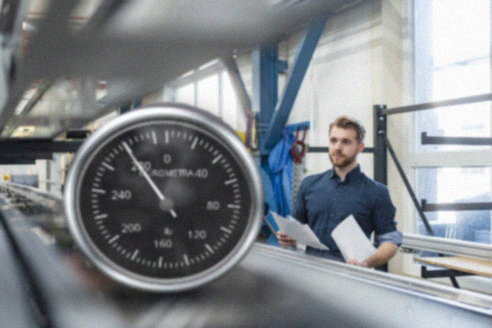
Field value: {"value": 280, "unit": "lb"}
